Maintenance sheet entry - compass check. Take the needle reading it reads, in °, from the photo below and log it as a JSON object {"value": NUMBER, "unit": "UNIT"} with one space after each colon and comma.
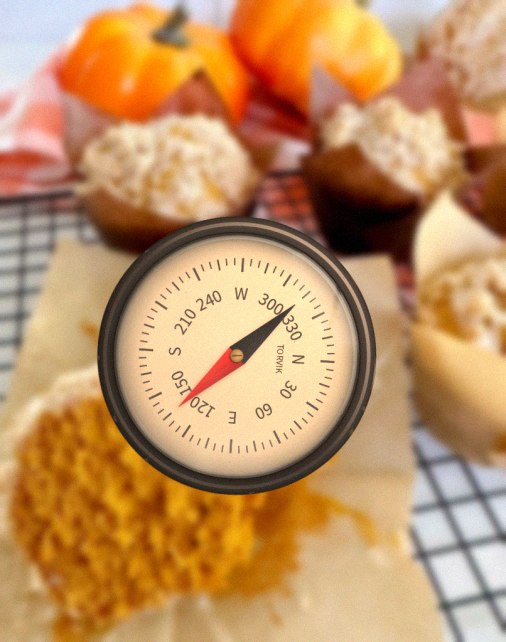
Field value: {"value": 135, "unit": "°"}
